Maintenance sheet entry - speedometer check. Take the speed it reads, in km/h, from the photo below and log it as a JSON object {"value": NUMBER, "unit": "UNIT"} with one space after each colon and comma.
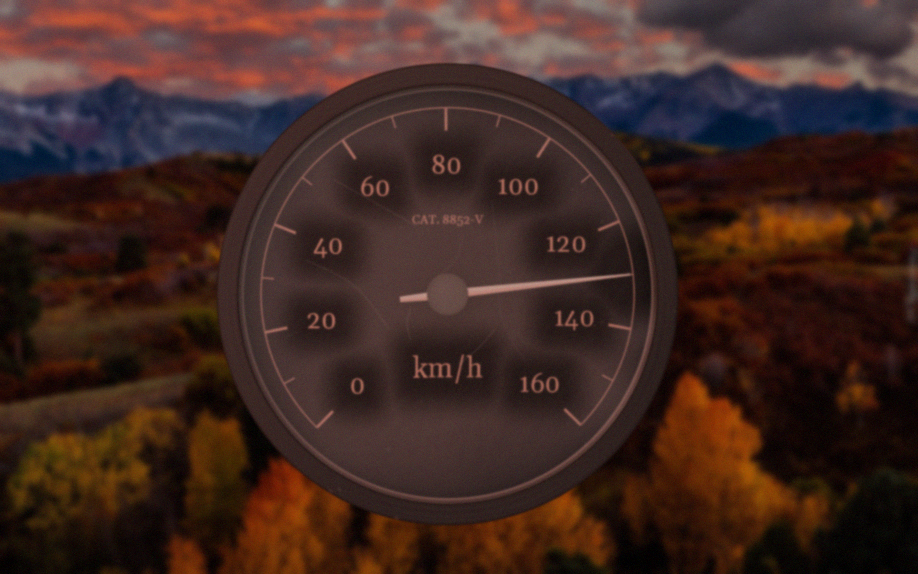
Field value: {"value": 130, "unit": "km/h"}
